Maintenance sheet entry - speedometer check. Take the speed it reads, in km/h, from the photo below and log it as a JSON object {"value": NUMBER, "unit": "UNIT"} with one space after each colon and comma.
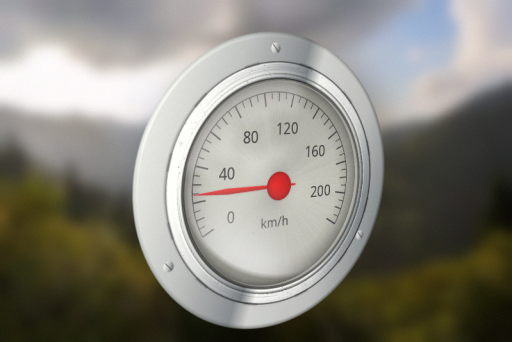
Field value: {"value": 25, "unit": "km/h"}
